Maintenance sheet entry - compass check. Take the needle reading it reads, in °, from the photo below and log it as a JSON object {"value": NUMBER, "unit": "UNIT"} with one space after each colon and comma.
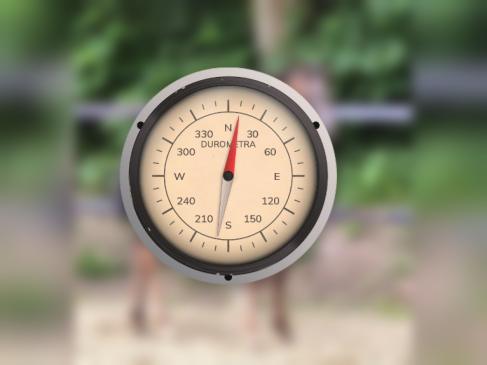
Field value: {"value": 10, "unit": "°"}
